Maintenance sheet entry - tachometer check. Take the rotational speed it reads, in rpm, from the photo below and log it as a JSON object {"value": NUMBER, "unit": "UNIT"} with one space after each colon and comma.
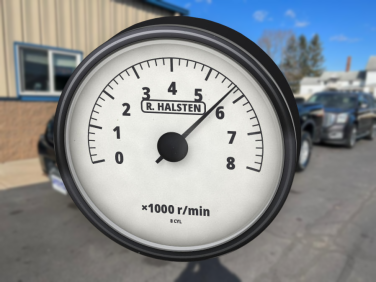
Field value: {"value": 5700, "unit": "rpm"}
